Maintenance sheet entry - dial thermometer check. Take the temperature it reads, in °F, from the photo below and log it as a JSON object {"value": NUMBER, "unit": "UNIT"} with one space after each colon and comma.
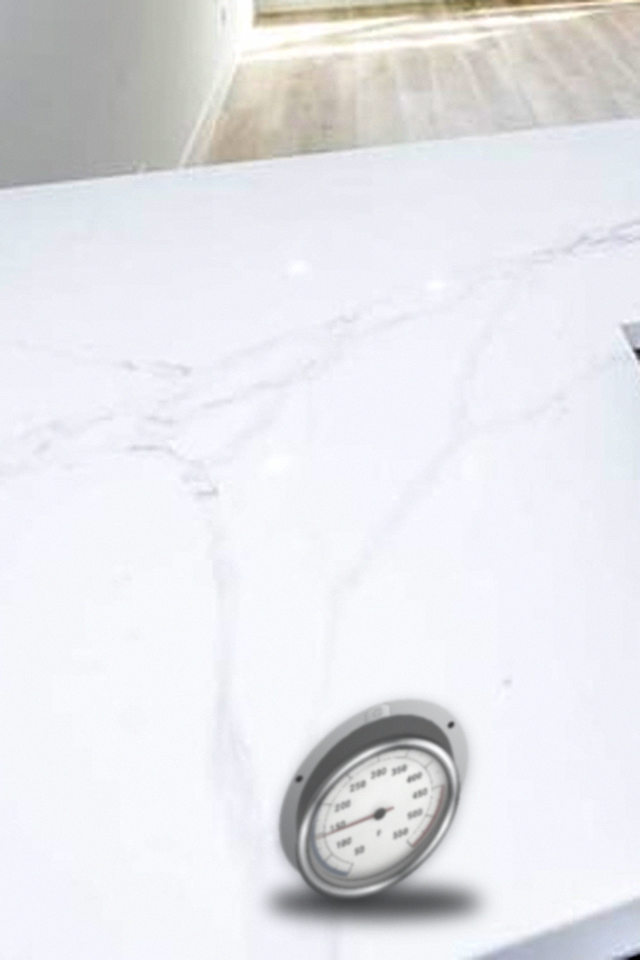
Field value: {"value": 150, "unit": "°F"}
